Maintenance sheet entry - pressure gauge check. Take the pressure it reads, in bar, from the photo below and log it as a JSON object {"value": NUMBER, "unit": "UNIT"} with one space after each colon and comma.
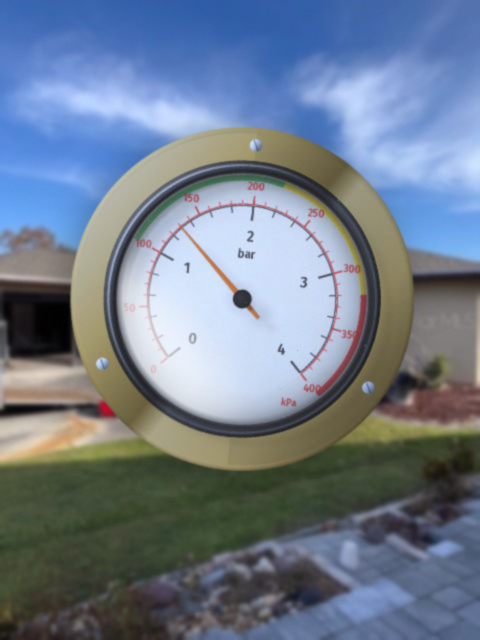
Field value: {"value": 1.3, "unit": "bar"}
